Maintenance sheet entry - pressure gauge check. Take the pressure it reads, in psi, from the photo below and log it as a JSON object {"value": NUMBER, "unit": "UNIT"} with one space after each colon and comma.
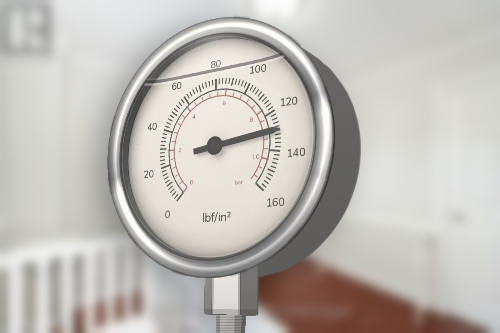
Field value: {"value": 130, "unit": "psi"}
